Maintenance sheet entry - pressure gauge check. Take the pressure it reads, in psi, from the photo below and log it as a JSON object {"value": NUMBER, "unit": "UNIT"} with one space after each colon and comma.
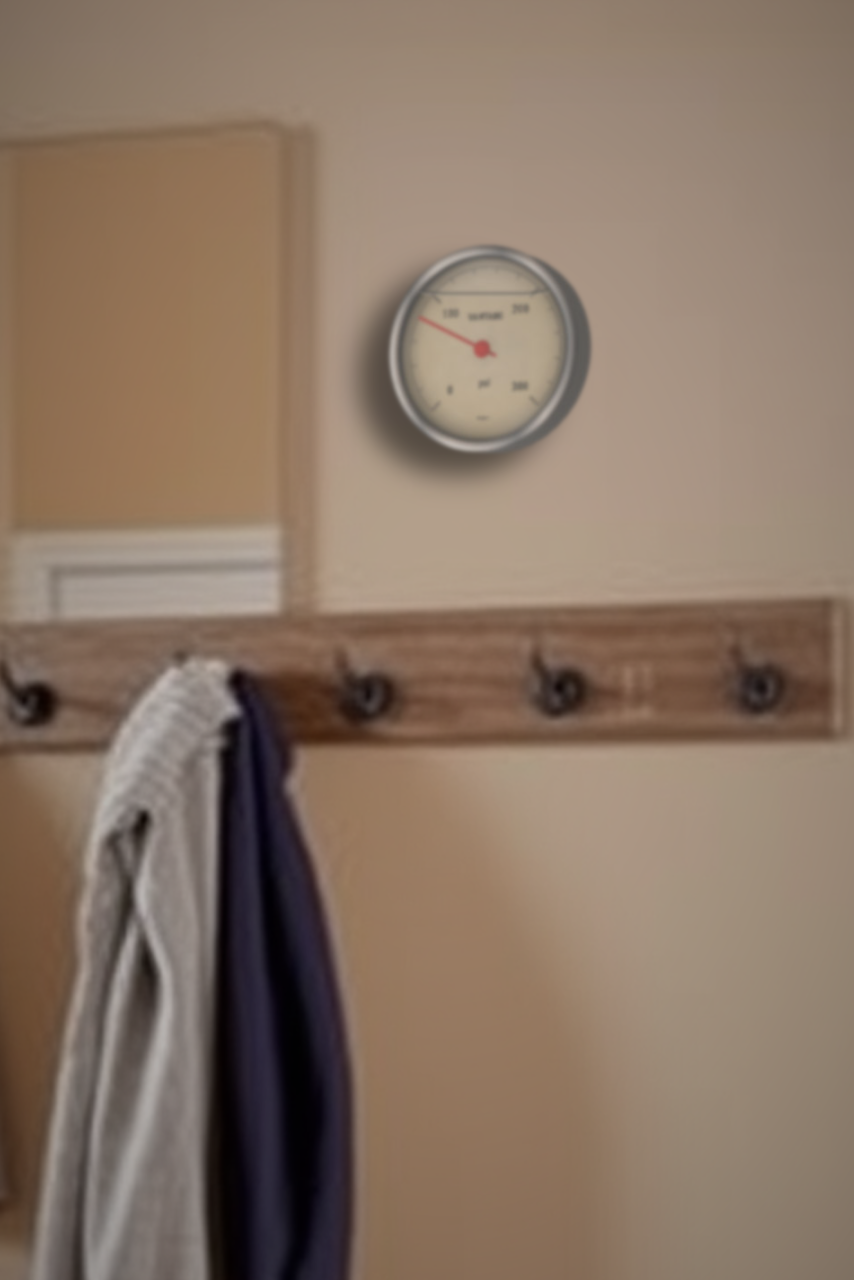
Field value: {"value": 80, "unit": "psi"}
